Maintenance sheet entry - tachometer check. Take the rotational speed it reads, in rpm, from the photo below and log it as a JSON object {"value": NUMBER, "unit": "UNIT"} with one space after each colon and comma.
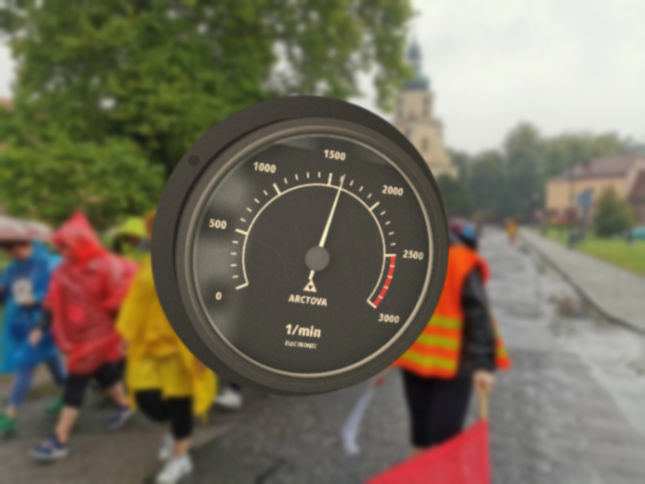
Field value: {"value": 1600, "unit": "rpm"}
